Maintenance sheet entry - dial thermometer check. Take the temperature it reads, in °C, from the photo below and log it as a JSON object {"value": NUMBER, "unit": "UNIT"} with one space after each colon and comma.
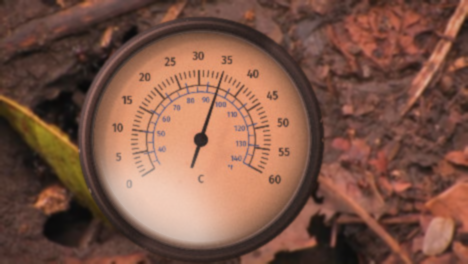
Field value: {"value": 35, "unit": "°C"}
